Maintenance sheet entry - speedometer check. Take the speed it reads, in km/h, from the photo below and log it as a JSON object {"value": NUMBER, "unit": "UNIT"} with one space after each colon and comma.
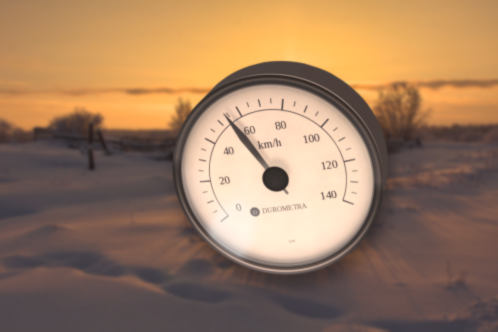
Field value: {"value": 55, "unit": "km/h"}
